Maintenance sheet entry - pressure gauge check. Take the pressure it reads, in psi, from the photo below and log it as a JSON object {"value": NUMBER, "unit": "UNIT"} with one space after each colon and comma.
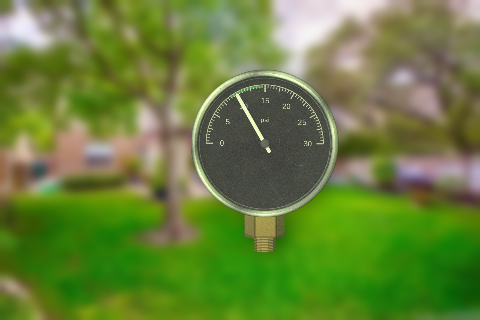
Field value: {"value": 10, "unit": "psi"}
